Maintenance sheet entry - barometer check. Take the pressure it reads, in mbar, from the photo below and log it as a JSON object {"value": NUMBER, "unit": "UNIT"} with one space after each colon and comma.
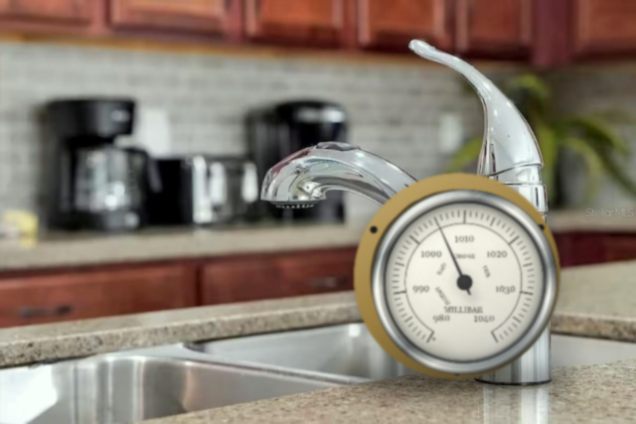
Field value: {"value": 1005, "unit": "mbar"}
